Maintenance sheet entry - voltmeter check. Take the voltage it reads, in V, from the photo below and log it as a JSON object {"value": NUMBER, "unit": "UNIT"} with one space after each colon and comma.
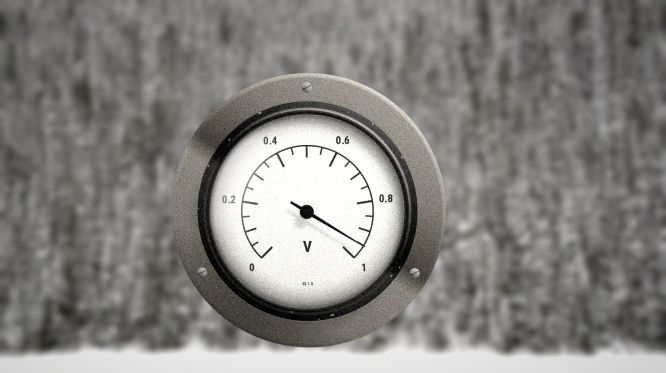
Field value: {"value": 0.95, "unit": "V"}
